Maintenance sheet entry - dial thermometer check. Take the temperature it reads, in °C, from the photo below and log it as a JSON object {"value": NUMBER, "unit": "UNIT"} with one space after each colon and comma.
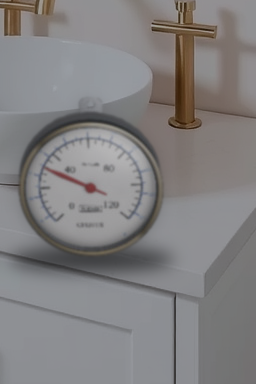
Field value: {"value": 32, "unit": "°C"}
